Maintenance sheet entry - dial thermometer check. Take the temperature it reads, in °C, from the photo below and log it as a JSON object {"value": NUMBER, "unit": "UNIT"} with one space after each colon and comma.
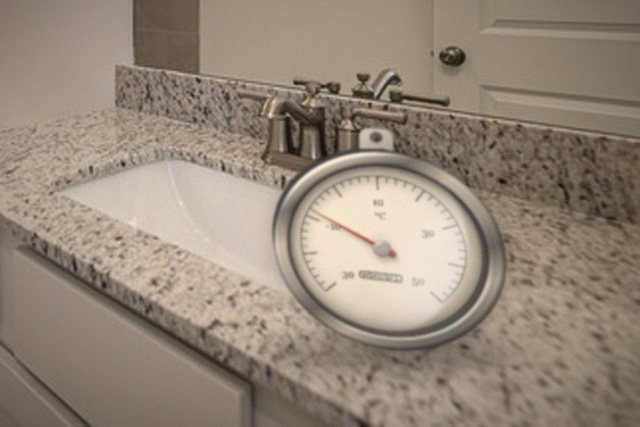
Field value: {"value": -8, "unit": "°C"}
